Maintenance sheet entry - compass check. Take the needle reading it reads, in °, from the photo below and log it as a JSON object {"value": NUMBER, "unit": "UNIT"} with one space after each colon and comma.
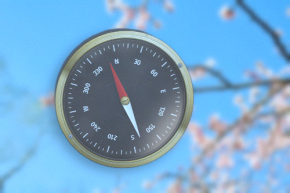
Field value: {"value": 350, "unit": "°"}
